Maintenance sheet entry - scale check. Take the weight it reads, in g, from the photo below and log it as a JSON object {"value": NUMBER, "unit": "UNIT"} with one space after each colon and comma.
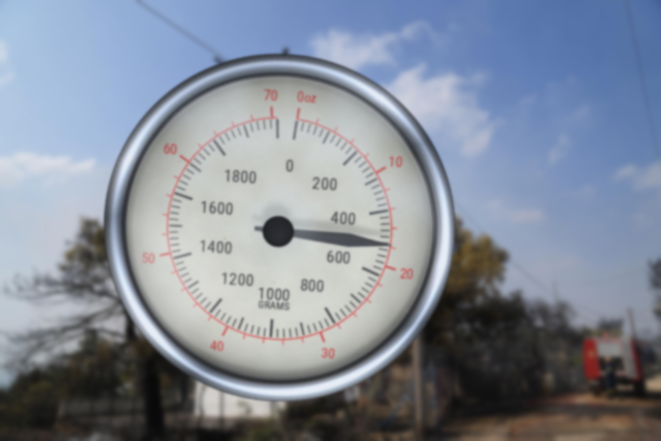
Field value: {"value": 500, "unit": "g"}
